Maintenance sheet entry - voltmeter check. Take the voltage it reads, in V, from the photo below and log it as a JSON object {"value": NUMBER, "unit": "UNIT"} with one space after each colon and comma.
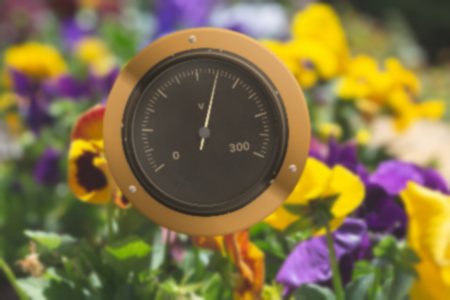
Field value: {"value": 175, "unit": "V"}
